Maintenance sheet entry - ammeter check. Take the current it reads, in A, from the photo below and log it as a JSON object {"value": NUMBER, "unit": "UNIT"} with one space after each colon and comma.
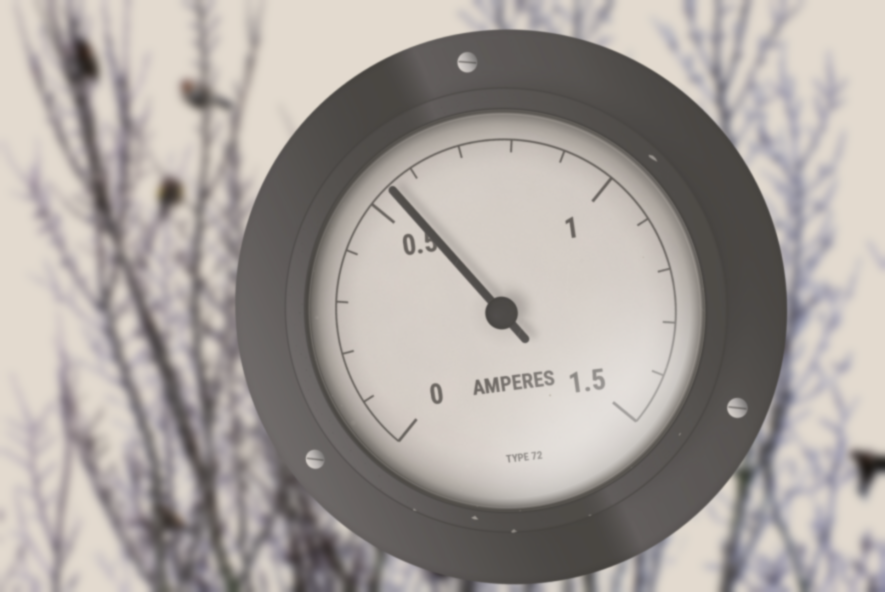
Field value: {"value": 0.55, "unit": "A"}
